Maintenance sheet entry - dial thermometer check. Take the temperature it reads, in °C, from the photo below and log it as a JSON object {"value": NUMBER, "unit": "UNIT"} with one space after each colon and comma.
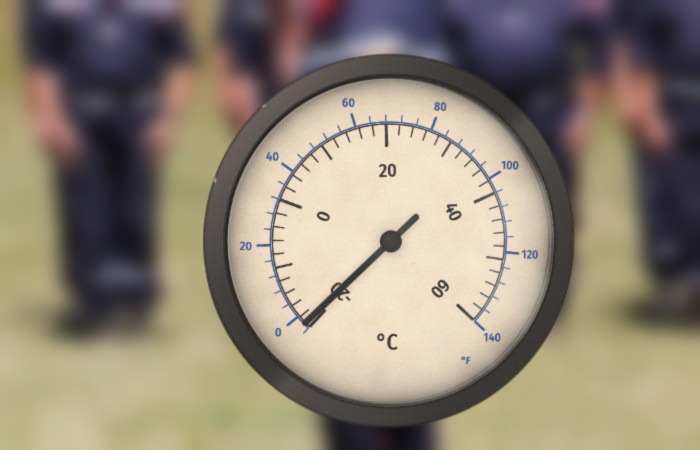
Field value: {"value": -19, "unit": "°C"}
